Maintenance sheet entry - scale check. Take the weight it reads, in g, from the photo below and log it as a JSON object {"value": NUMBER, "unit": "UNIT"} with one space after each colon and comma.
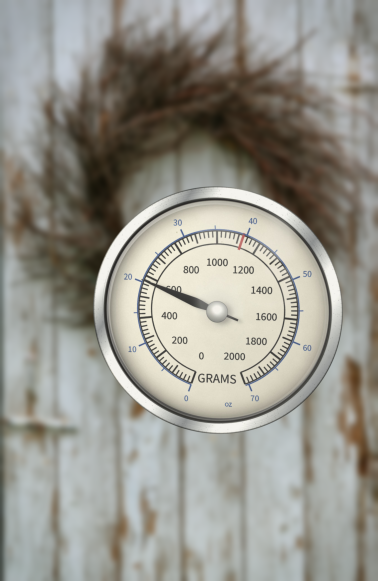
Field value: {"value": 580, "unit": "g"}
